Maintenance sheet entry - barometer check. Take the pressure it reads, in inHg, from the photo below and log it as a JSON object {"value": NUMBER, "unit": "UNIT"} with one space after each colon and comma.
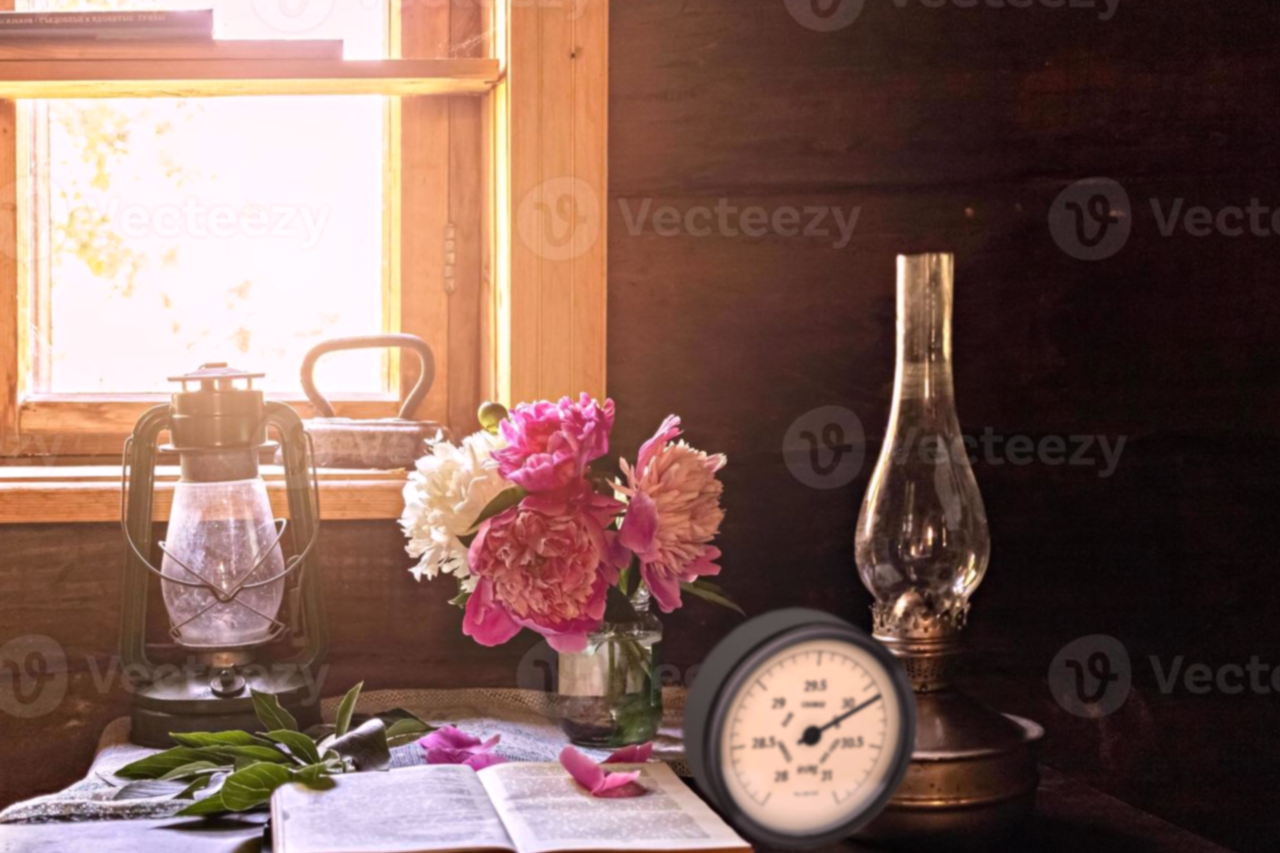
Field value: {"value": 30.1, "unit": "inHg"}
